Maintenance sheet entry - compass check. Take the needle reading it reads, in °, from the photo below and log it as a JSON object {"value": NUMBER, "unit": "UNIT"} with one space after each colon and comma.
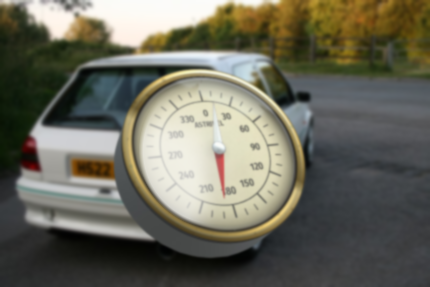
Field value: {"value": 190, "unit": "°"}
